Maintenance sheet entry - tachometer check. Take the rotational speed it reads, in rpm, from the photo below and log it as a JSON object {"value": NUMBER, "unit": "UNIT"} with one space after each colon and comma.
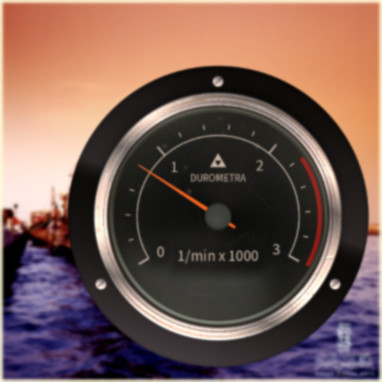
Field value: {"value": 800, "unit": "rpm"}
